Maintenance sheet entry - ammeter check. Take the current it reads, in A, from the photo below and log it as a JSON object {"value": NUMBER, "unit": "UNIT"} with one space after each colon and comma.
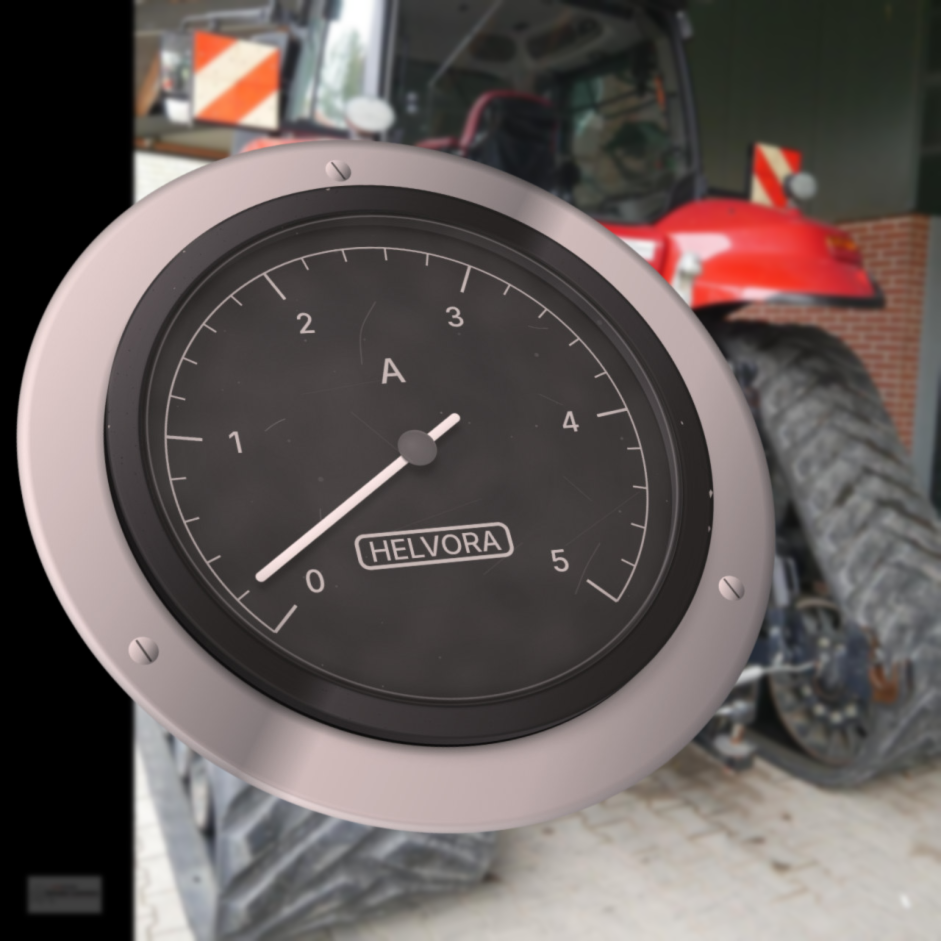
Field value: {"value": 0.2, "unit": "A"}
